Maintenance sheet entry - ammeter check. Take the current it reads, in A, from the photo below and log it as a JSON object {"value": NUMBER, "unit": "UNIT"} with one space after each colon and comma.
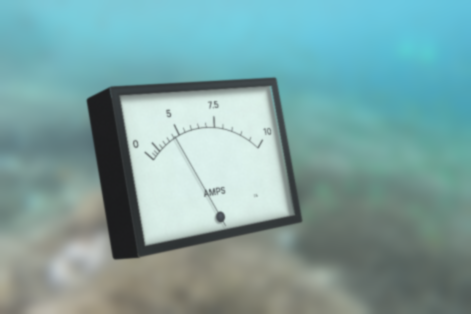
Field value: {"value": 4.5, "unit": "A"}
